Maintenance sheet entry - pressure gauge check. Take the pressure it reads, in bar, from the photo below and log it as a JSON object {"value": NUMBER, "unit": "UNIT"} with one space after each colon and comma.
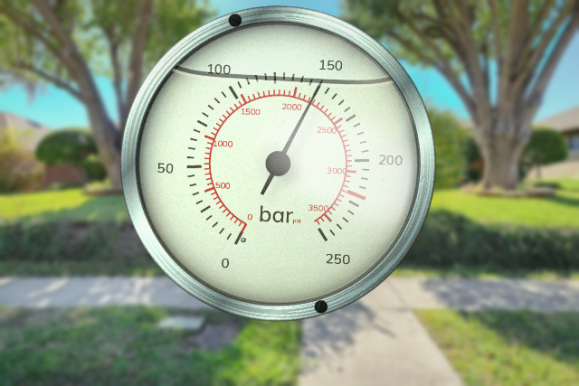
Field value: {"value": 150, "unit": "bar"}
